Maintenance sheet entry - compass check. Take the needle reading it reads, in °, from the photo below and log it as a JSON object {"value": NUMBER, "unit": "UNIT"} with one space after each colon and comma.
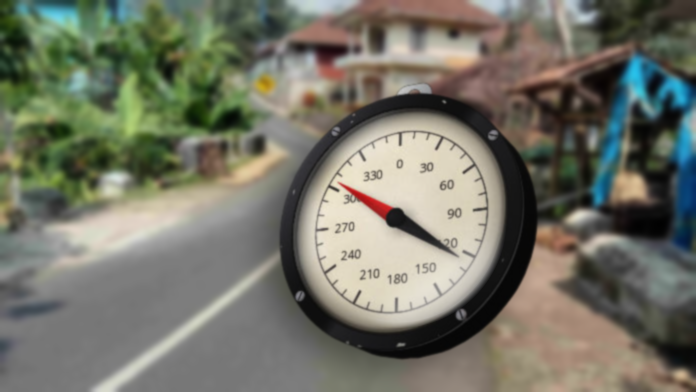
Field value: {"value": 305, "unit": "°"}
